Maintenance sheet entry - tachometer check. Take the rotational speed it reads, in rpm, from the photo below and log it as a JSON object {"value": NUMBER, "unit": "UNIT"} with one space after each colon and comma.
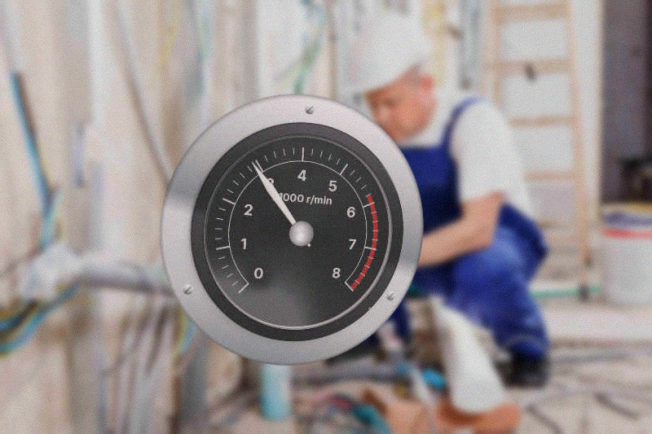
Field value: {"value": 2900, "unit": "rpm"}
